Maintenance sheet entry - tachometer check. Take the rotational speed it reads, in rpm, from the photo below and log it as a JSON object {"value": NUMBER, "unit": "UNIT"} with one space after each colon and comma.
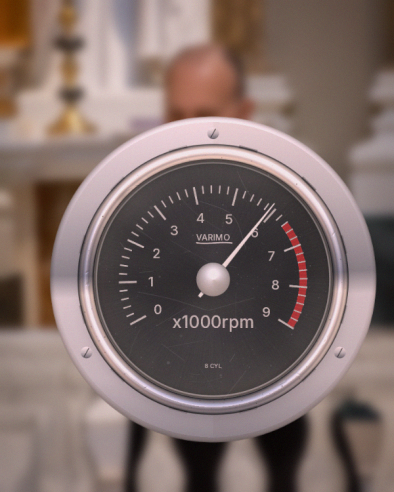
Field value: {"value": 5900, "unit": "rpm"}
